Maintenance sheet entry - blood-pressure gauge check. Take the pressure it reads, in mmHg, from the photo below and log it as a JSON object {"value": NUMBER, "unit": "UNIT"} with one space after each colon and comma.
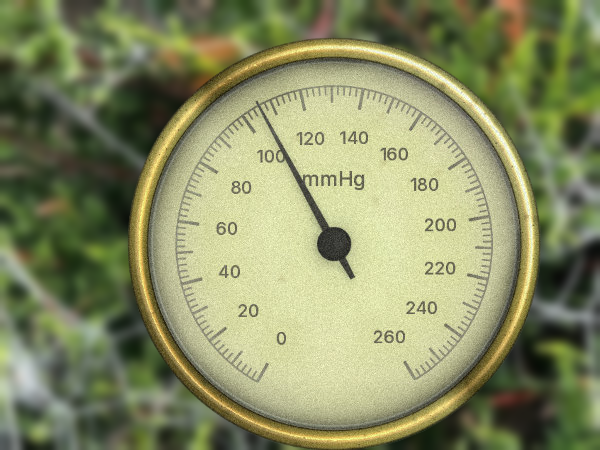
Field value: {"value": 106, "unit": "mmHg"}
